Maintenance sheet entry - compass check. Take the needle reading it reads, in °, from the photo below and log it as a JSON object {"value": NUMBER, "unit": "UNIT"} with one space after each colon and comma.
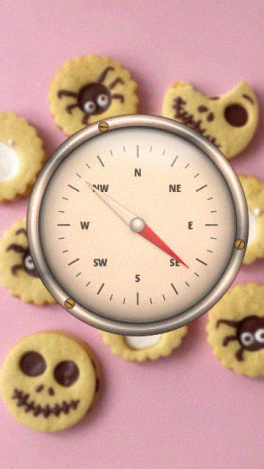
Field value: {"value": 130, "unit": "°"}
